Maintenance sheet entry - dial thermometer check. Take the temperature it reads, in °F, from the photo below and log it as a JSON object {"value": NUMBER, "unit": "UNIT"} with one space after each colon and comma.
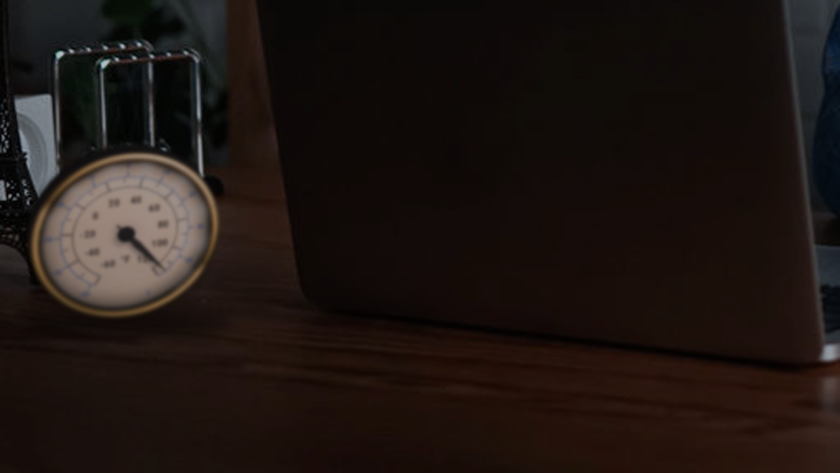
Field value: {"value": 115, "unit": "°F"}
